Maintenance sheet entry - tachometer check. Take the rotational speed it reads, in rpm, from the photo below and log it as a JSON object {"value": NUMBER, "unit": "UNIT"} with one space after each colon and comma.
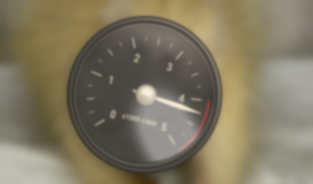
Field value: {"value": 4250, "unit": "rpm"}
